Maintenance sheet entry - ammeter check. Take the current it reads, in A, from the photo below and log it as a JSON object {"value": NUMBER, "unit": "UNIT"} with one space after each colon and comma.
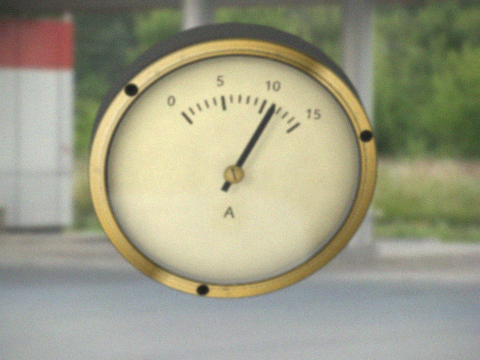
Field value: {"value": 11, "unit": "A"}
